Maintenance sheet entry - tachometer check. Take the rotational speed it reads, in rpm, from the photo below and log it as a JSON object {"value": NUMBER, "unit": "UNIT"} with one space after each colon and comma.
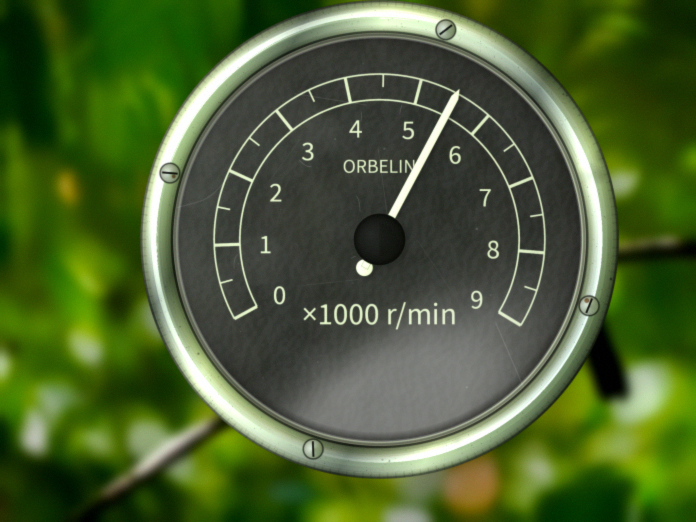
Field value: {"value": 5500, "unit": "rpm"}
